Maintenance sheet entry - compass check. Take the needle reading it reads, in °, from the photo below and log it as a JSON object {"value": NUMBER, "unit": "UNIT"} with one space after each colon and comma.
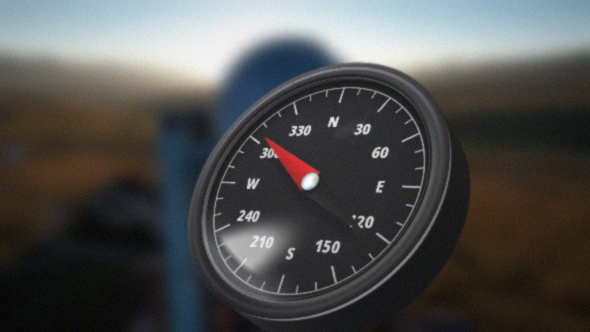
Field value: {"value": 305, "unit": "°"}
